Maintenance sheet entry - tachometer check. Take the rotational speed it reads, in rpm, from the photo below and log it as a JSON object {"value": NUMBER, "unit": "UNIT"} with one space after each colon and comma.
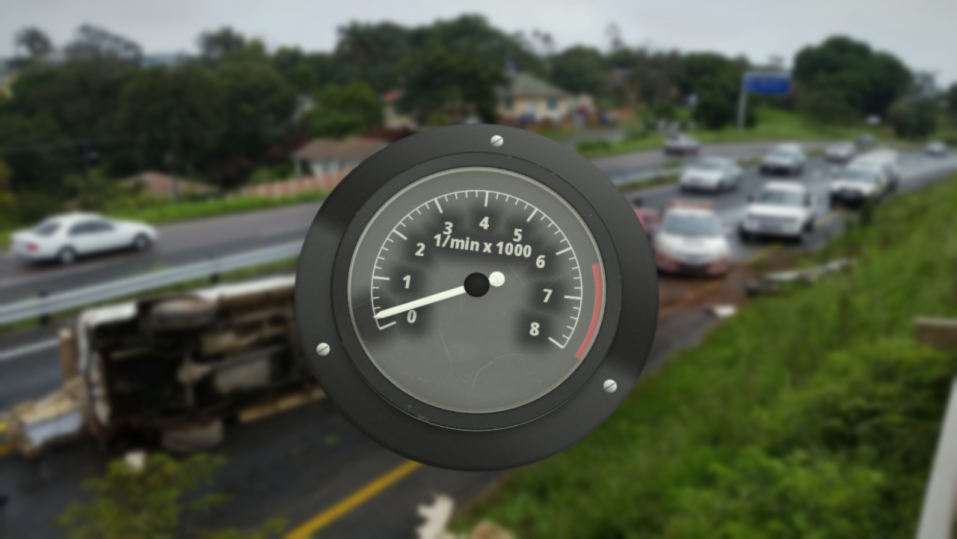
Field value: {"value": 200, "unit": "rpm"}
